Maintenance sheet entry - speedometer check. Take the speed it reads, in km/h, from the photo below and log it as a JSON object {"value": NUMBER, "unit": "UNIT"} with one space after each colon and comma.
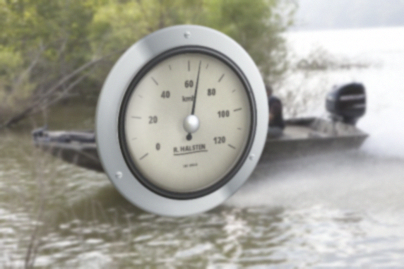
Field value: {"value": 65, "unit": "km/h"}
